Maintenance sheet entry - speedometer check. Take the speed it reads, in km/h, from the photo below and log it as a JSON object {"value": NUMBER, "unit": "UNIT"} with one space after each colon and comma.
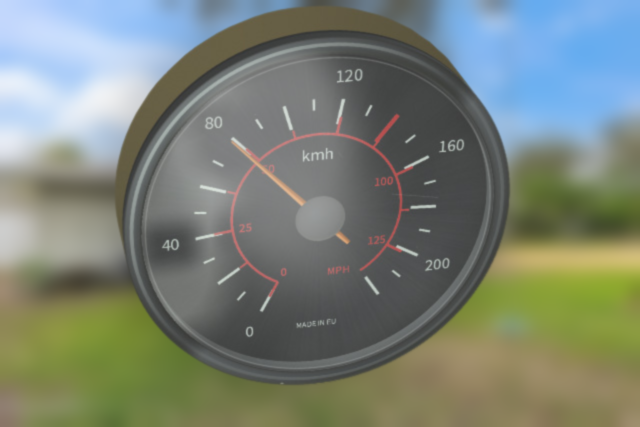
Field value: {"value": 80, "unit": "km/h"}
